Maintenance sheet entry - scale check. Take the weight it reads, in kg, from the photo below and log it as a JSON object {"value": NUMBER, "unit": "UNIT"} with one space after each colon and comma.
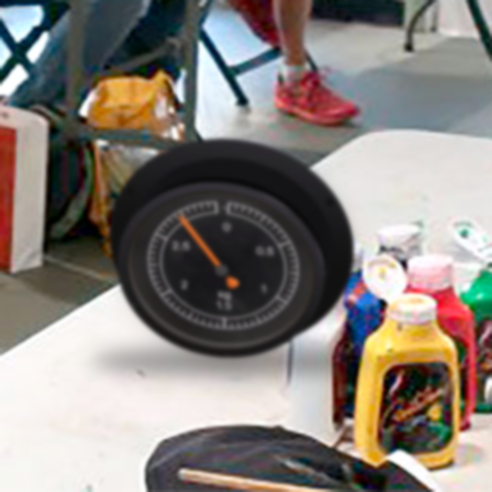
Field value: {"value": 2.75, "unit": "kg"}
